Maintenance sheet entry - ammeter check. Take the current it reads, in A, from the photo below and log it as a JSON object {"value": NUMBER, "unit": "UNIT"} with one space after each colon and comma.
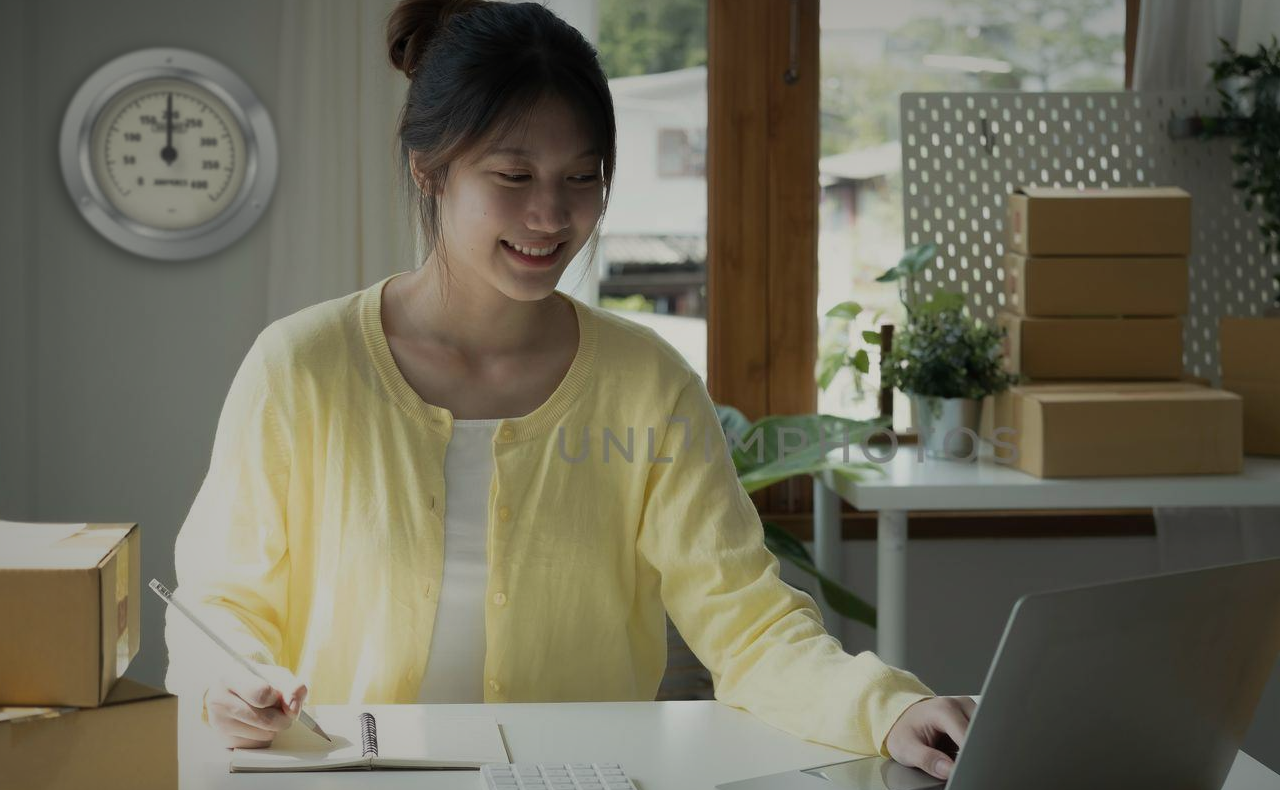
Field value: {"value": 200, "unit": "A"}
